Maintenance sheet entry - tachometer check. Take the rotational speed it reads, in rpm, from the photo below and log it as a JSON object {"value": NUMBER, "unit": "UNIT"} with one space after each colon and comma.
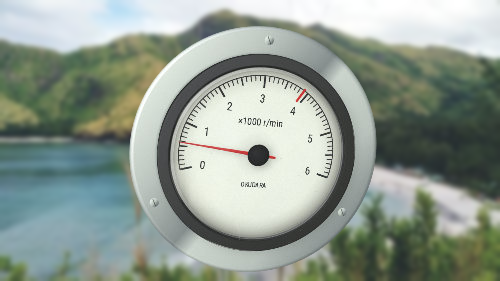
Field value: {"value": 600, "unit": "rpm"}
